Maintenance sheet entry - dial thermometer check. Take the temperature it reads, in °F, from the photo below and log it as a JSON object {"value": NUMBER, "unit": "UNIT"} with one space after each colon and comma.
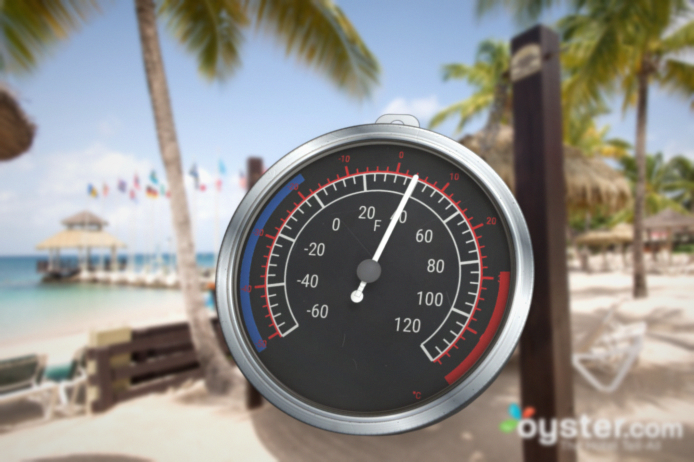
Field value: {"value": 40, "unit": "°F"}
